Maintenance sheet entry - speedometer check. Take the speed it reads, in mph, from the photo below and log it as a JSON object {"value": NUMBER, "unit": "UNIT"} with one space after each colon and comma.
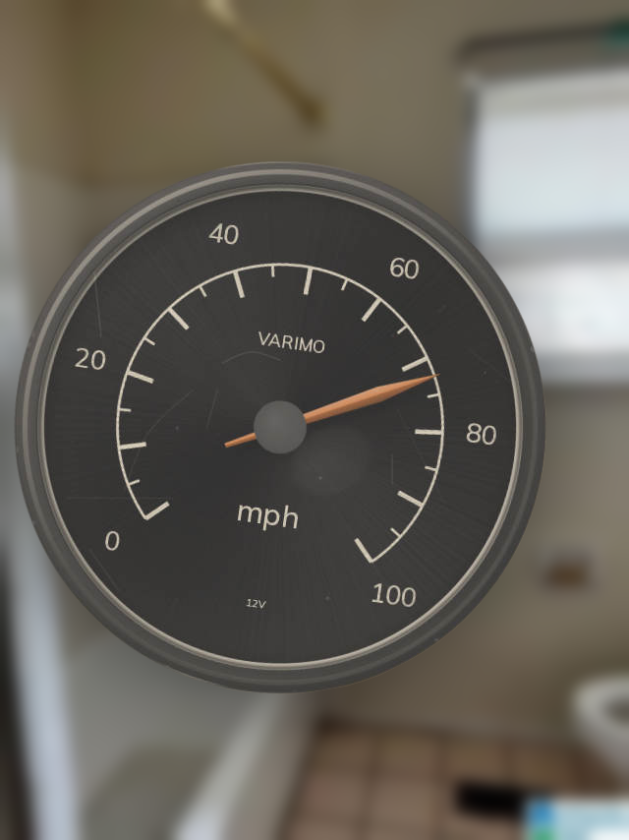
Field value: {"value": 72.5, "unit": "mph"}
